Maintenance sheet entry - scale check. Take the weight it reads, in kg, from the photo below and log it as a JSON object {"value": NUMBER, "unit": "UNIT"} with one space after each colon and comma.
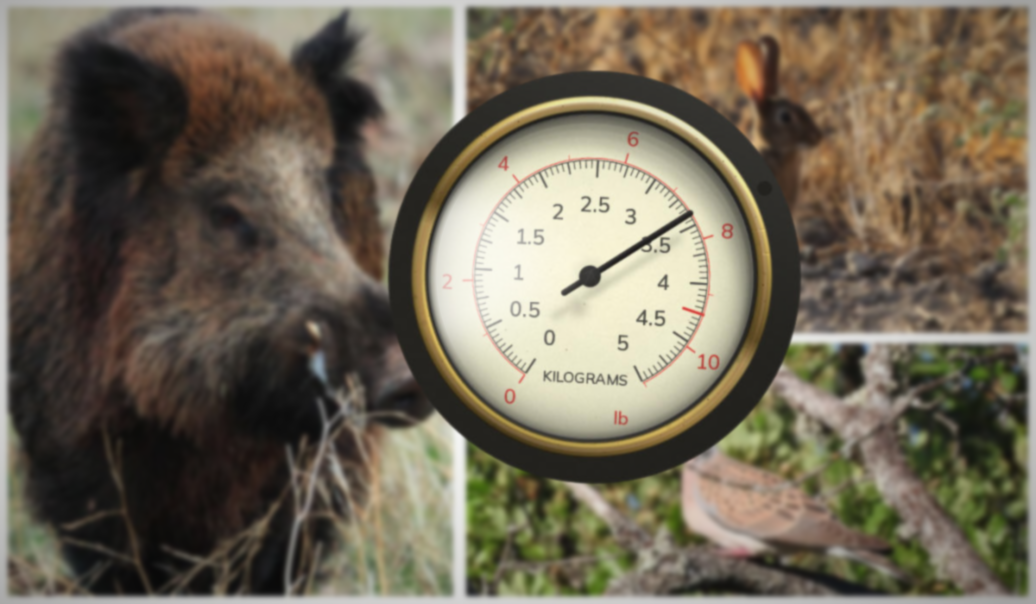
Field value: {"value": 3.4, "unit": "kg"}
